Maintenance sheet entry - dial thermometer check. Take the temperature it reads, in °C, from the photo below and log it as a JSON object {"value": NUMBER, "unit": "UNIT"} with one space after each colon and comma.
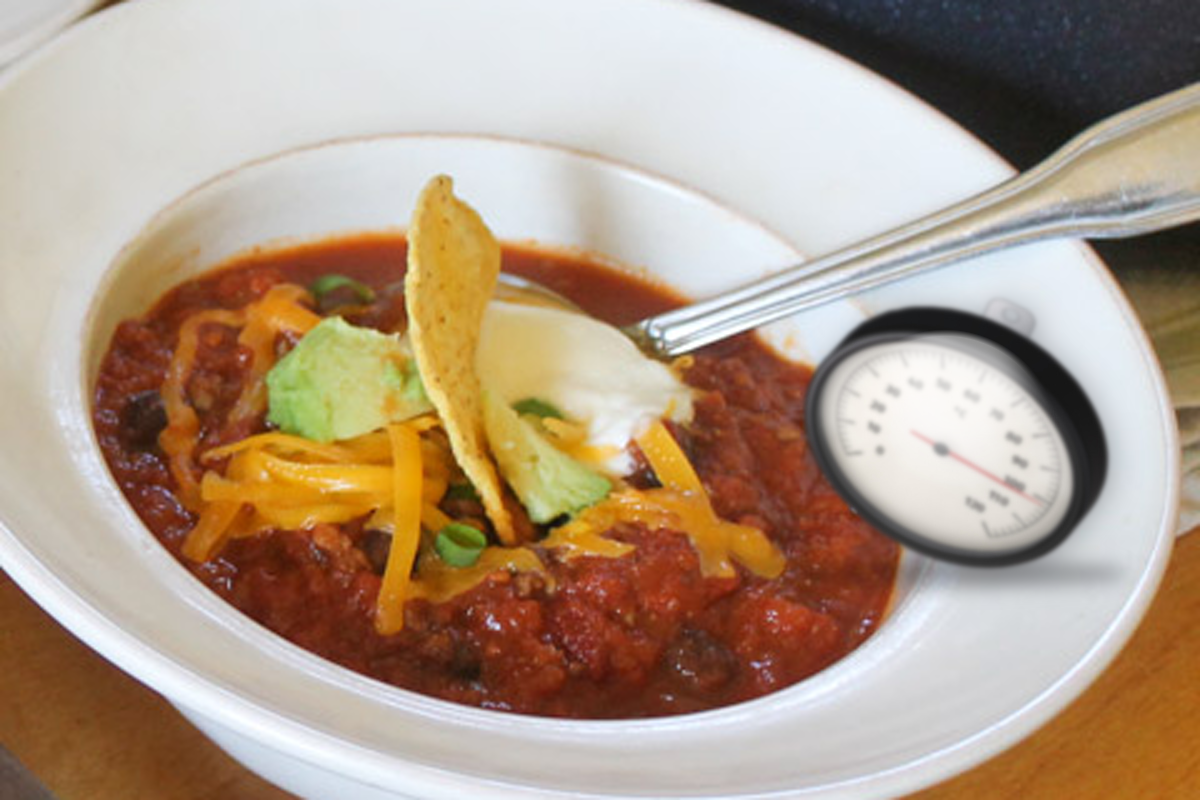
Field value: {"value": 100, "unit": "°C"}
